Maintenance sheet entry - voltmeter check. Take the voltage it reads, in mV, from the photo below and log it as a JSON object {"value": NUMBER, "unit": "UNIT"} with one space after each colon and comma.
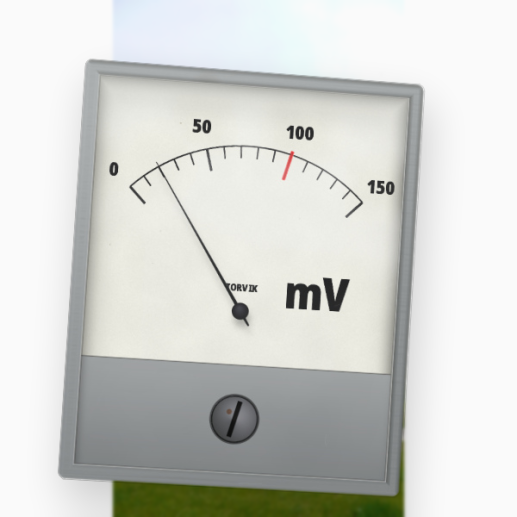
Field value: {"value": 20, "unit": "mV"}
